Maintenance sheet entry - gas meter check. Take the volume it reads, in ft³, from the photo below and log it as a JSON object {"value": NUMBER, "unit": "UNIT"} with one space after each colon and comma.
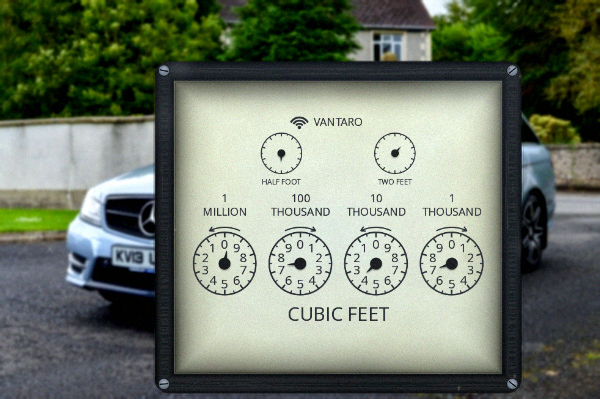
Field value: {"value": 973700, "unit": "ft³"}
